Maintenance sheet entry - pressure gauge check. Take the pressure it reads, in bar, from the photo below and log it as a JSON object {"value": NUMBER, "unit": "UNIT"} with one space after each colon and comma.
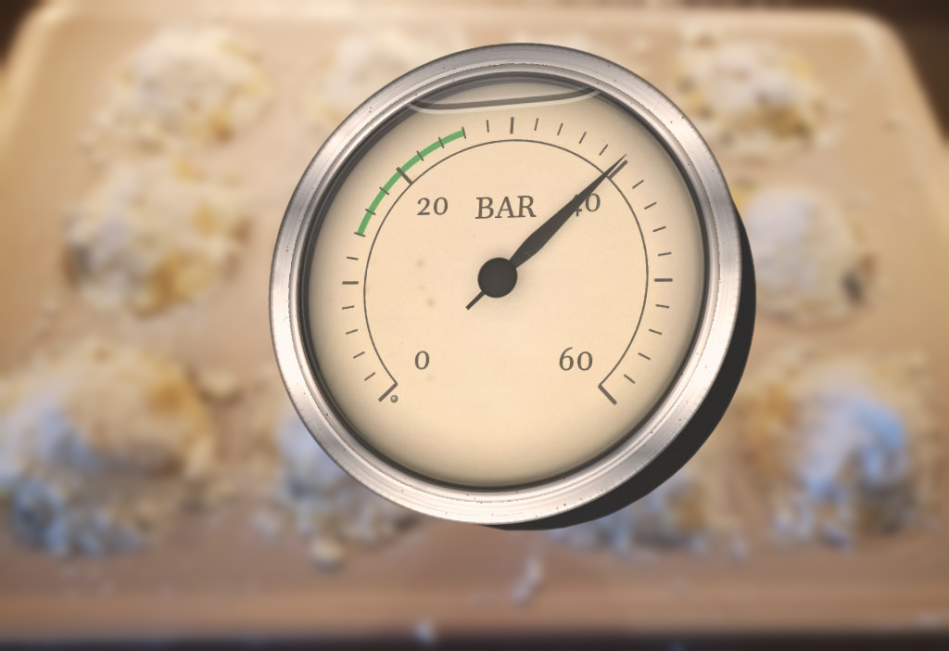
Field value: {"value": 40, "unit": "bar"}
